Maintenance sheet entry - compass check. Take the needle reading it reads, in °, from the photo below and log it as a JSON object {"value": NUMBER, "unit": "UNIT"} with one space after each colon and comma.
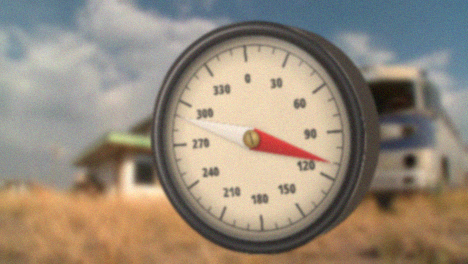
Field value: {"value": 110, "unit": "°"}
